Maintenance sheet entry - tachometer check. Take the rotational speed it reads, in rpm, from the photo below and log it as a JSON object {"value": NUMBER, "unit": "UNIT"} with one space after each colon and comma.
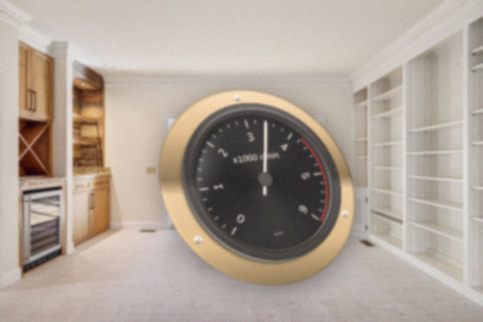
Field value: {"value": 3400, "unit": "rpm"}
